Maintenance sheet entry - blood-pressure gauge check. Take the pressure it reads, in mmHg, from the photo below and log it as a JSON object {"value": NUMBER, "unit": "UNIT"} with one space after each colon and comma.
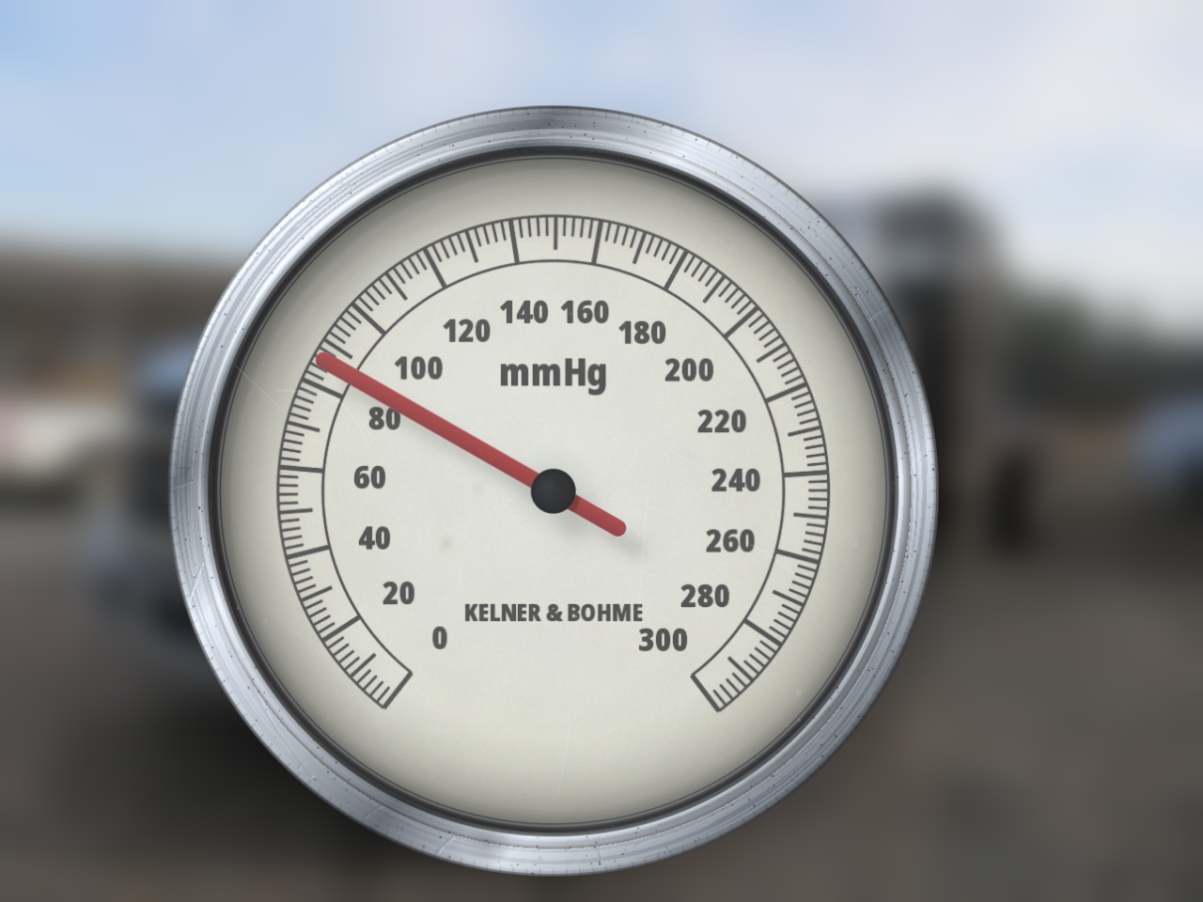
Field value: {"value": 86, "unit": "mmHg"}
